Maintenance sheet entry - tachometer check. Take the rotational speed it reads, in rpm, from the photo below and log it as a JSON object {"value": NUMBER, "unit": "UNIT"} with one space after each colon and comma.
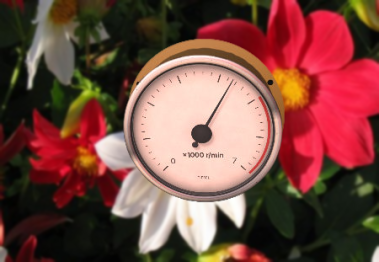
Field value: {"value": 4300, "unit": "rpm"}
